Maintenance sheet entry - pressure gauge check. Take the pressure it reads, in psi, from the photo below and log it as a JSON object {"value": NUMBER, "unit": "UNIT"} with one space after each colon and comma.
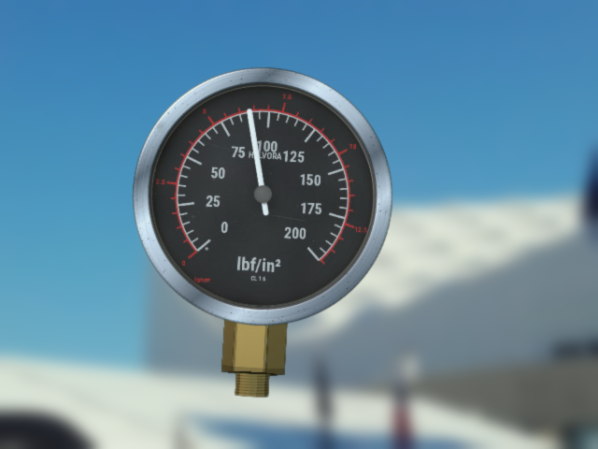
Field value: {"value": 90, "unit": "psi"}
